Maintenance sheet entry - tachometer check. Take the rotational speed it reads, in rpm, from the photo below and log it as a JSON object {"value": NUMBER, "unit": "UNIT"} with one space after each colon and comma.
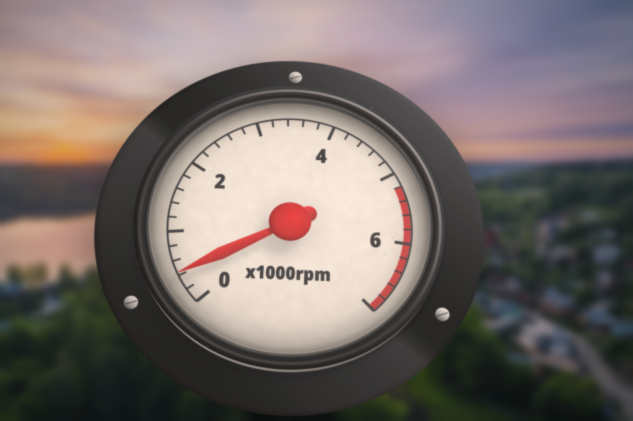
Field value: {"value": 400, "unit": "rpm"}
